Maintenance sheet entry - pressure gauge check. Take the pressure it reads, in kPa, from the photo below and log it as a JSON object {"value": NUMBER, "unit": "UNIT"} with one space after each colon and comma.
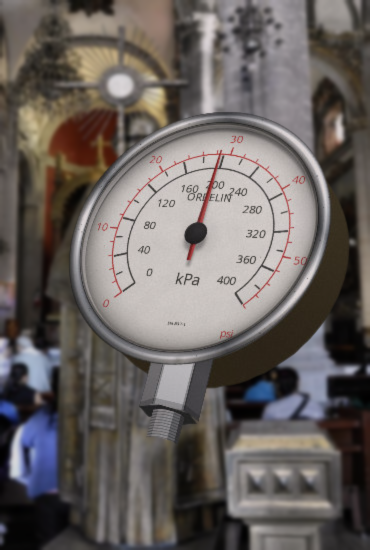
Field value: {"value": 200, "unit": "kPa"}
